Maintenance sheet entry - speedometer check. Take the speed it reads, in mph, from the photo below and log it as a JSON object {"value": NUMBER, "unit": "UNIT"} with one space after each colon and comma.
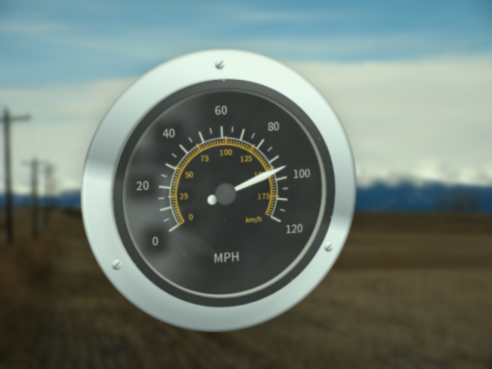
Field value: {"value": 95, "unit": "mph"}
